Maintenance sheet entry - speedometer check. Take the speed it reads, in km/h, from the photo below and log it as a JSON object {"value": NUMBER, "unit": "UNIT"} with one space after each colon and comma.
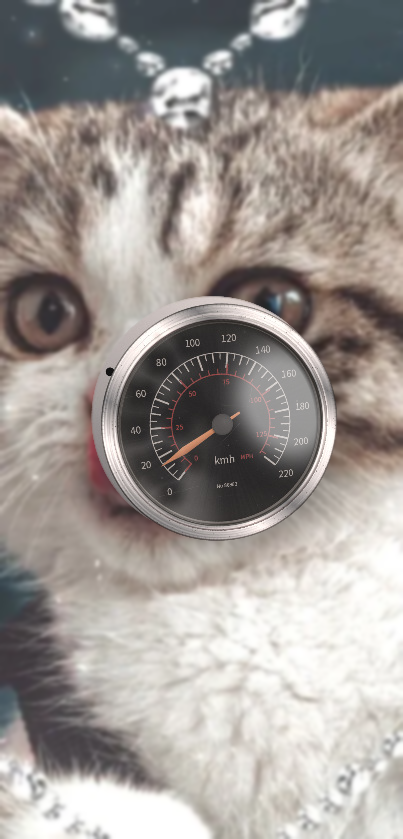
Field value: {"value": 15, "unit": "km/h"}
